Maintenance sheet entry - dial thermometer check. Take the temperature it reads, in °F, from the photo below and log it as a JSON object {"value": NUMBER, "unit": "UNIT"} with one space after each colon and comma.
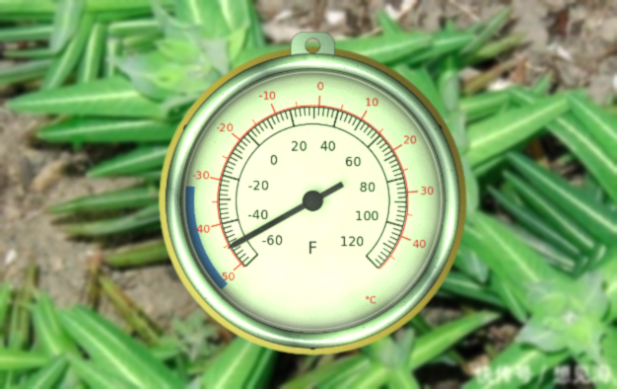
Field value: {"value": -50, "unit": "°F"}
